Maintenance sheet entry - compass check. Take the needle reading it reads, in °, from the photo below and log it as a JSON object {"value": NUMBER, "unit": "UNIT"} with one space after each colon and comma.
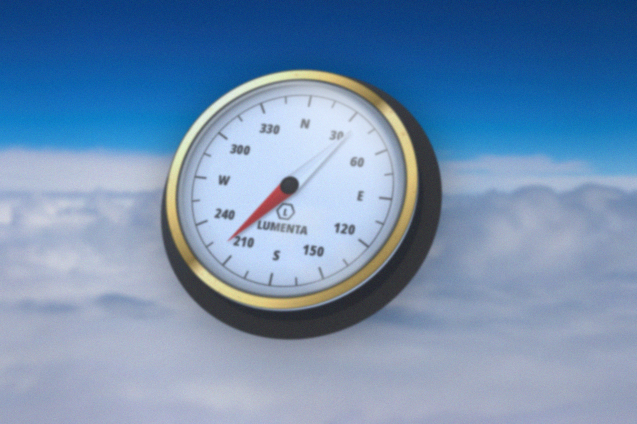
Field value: {"value": 217.5, "unit": "°"}
